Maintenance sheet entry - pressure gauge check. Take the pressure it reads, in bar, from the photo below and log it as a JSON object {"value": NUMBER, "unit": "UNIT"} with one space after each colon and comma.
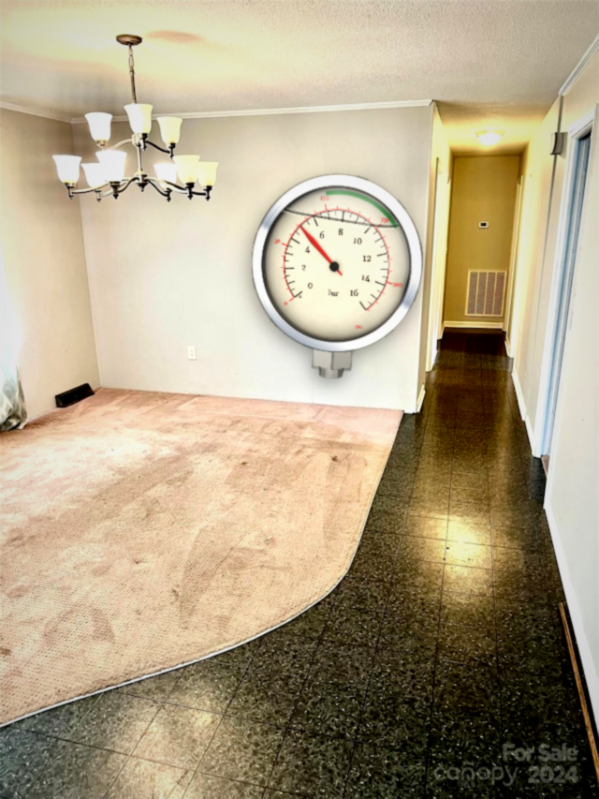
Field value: {"value": 5, "unit": "bar"}
